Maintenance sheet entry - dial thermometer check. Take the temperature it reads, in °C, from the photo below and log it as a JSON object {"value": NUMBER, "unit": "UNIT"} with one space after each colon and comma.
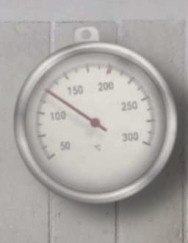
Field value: {"value": 125, "unit": "°C"}
